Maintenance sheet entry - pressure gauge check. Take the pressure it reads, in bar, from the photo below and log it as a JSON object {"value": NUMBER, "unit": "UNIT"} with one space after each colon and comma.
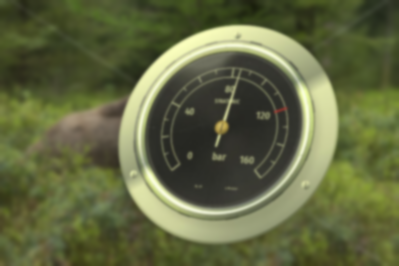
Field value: {"value": 85, "unit": "bar"}
